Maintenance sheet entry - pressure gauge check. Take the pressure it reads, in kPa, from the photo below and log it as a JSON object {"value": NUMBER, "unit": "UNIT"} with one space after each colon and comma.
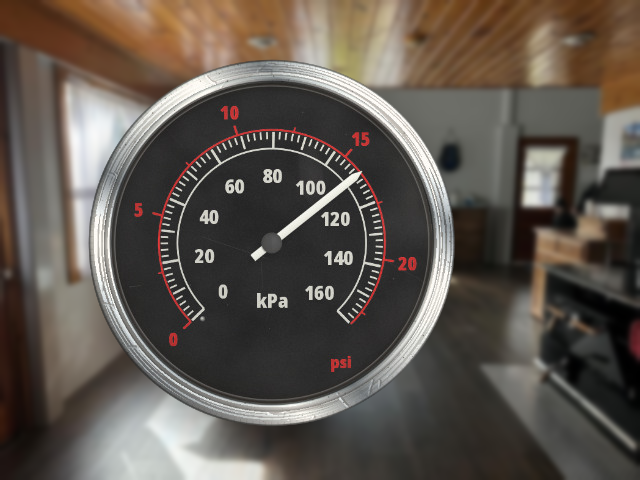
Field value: {"value": 110, "unit": "kPa"}
